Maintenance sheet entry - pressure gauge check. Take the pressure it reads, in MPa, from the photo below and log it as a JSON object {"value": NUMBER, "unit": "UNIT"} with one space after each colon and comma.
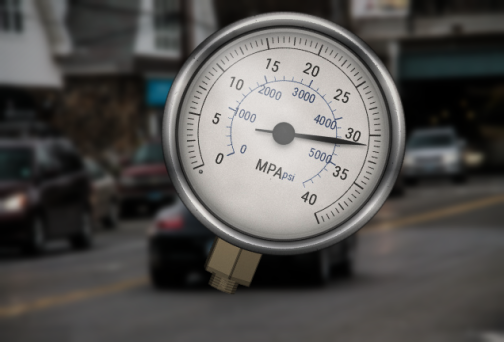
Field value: {"value": 31, "unit": "MPa"}
